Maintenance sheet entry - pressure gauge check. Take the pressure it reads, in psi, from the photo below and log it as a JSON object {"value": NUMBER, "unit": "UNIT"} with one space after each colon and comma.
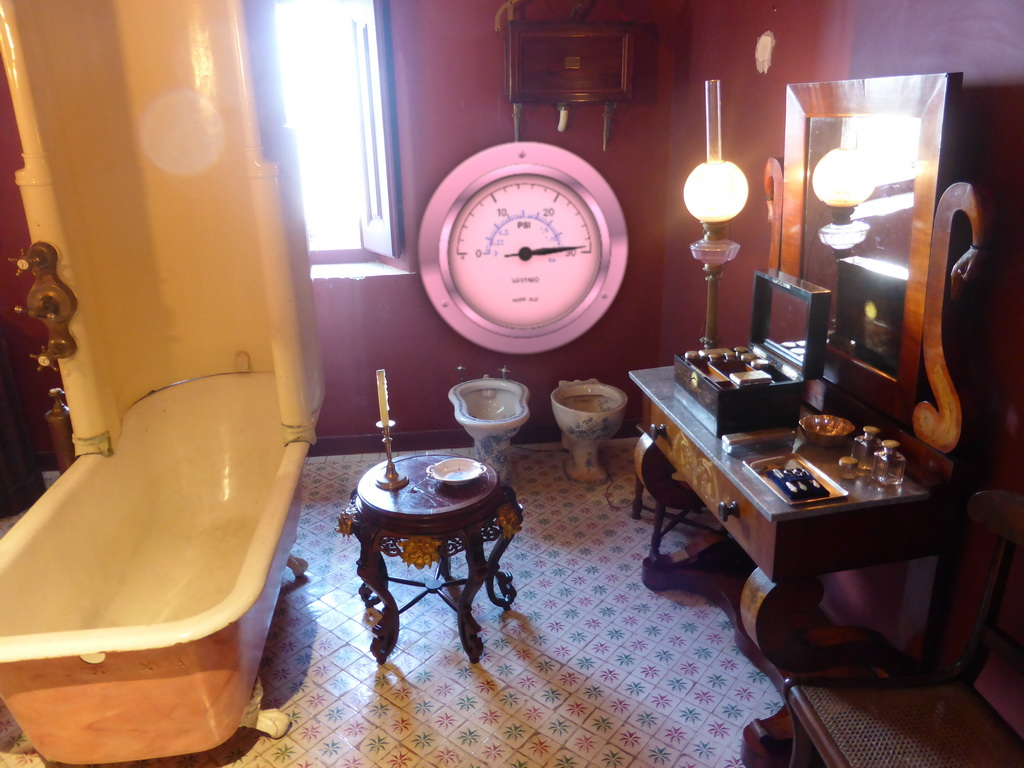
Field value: {"value": 29, "unit": "psi"}
